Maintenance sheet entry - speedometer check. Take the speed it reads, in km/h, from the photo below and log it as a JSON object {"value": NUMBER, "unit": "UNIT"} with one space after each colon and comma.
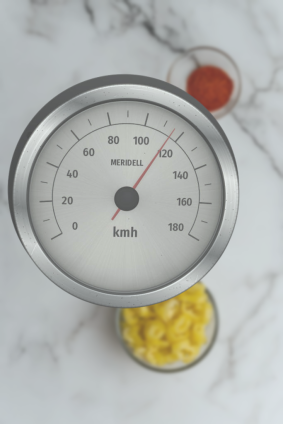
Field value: {"value": 115, "unit": "km/h"}
